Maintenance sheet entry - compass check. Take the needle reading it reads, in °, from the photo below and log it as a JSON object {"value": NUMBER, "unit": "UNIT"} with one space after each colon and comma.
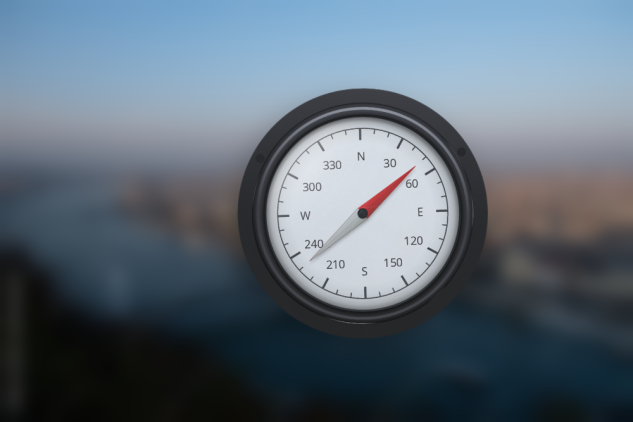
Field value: {"value": 50, "unit": "°"}
